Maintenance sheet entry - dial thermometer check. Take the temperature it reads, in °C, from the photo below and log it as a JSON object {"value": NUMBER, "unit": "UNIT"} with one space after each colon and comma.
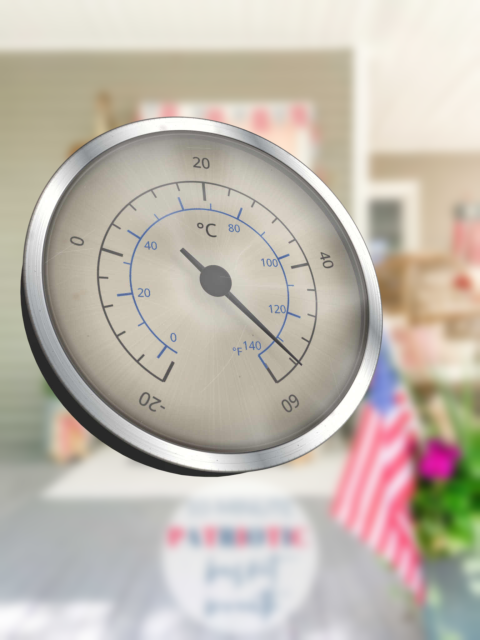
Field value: {"value": 56, "unit": "°C"}
